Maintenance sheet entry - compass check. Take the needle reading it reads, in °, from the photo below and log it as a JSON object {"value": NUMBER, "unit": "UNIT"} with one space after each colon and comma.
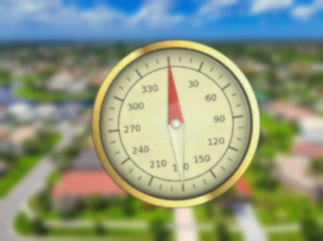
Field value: {"value": 0, "unit": "°"}
